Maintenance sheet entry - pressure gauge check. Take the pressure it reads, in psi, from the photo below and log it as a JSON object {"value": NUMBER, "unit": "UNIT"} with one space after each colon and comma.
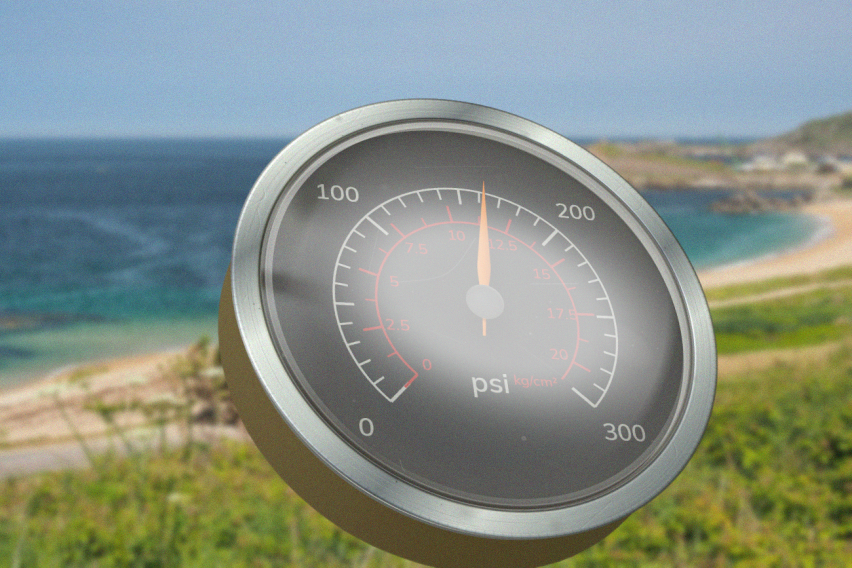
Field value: {"value": 160, "unit": "psi"}
